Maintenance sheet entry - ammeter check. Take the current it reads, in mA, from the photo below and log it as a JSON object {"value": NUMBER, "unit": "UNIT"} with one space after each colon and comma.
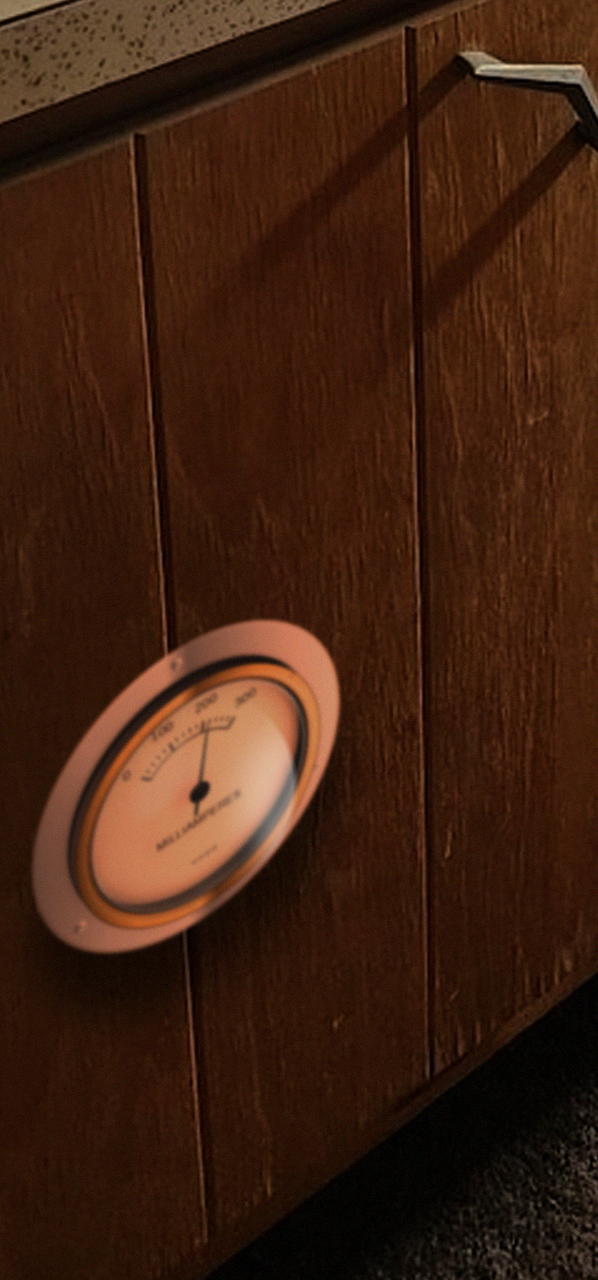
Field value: {"value": 200, "unit": "mA"}
